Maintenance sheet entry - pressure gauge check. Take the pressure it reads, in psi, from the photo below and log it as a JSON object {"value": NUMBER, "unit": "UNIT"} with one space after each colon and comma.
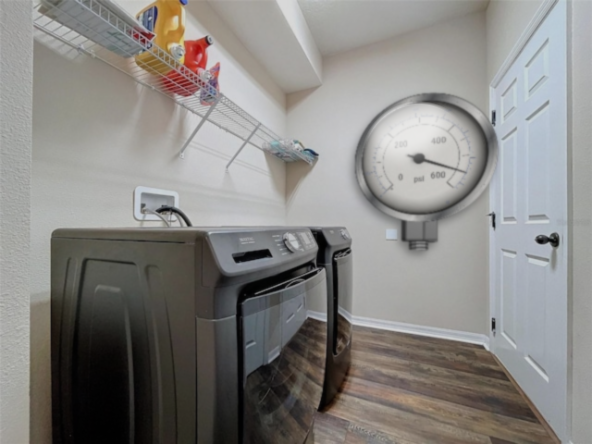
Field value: {"value": 550, "unit": "psi"}
